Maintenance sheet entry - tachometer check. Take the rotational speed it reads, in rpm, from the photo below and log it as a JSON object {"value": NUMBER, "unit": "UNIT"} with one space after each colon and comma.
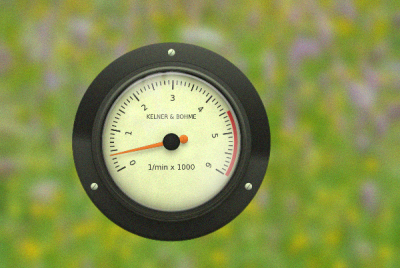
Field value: {"value": 400, "unit": "rpm"}
